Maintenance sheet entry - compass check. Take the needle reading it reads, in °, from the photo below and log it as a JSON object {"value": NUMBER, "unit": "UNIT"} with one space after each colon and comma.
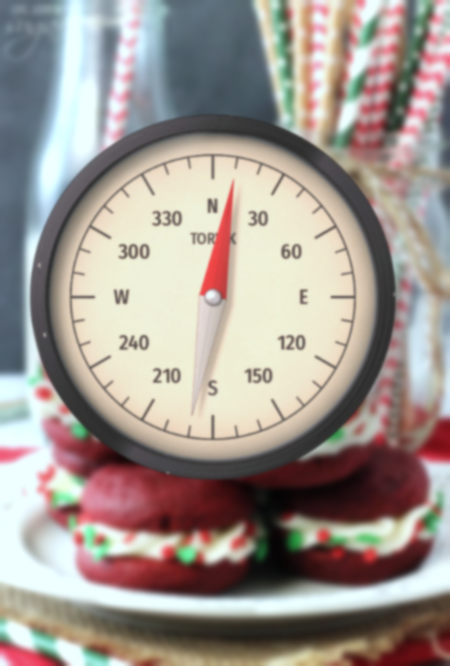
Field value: {"value": 10, "unit": "°"}
